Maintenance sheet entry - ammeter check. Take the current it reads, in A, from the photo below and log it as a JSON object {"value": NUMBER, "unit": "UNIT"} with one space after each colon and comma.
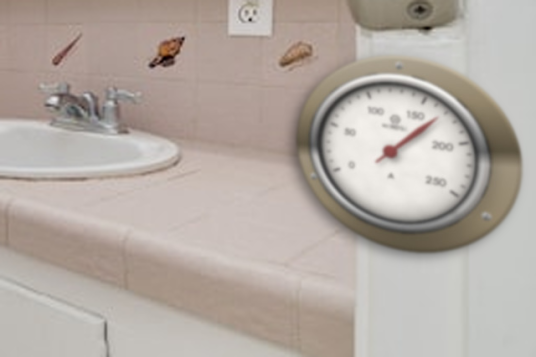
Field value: {"value": 170, "unit": "A"}
